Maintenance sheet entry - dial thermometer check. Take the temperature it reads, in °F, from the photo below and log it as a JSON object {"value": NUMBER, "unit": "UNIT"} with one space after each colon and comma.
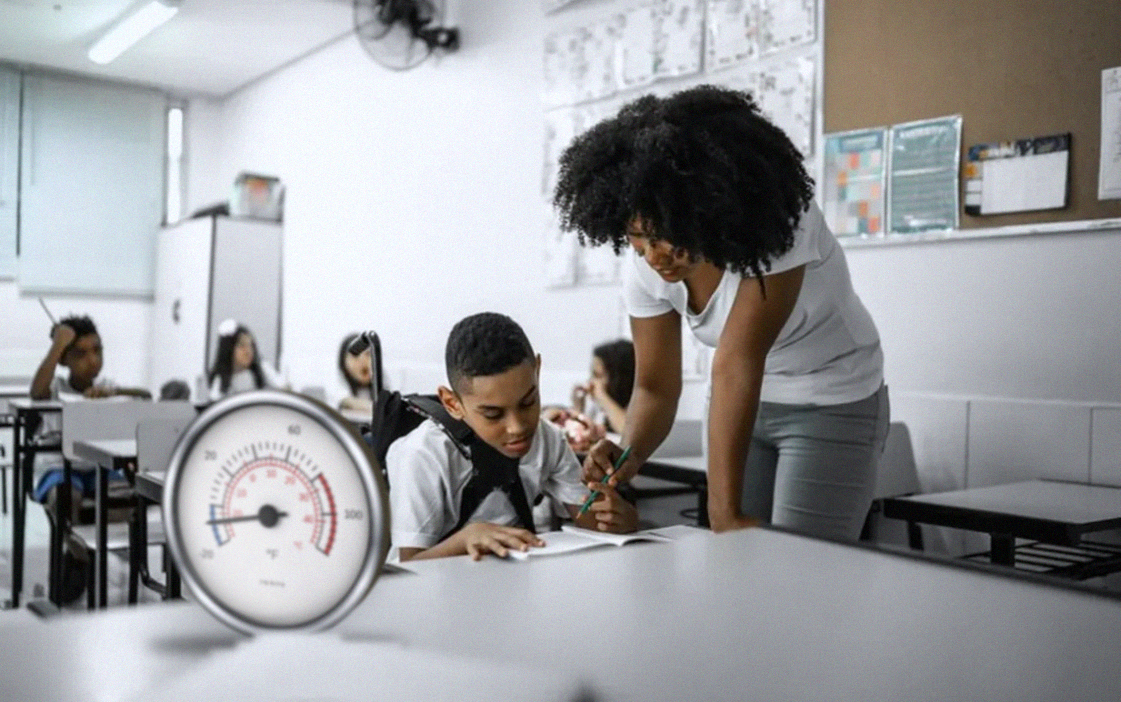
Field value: {"value": -8, "unit": "°F"}
